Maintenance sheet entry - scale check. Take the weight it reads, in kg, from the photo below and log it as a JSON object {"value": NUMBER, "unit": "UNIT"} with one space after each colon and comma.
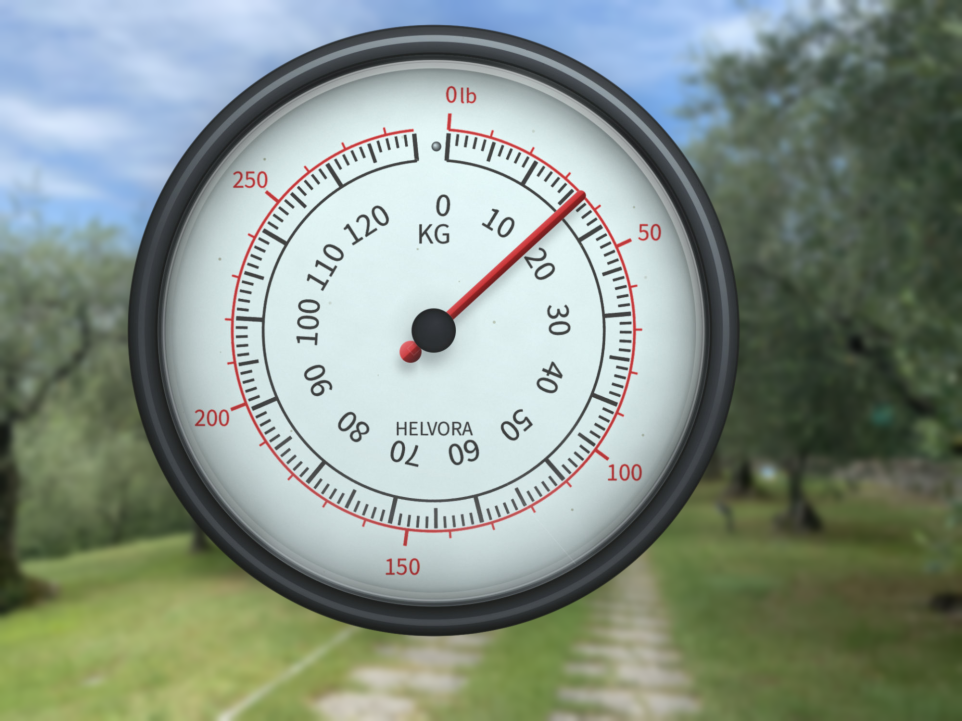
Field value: {"value": 16, "unit": "kg"}
